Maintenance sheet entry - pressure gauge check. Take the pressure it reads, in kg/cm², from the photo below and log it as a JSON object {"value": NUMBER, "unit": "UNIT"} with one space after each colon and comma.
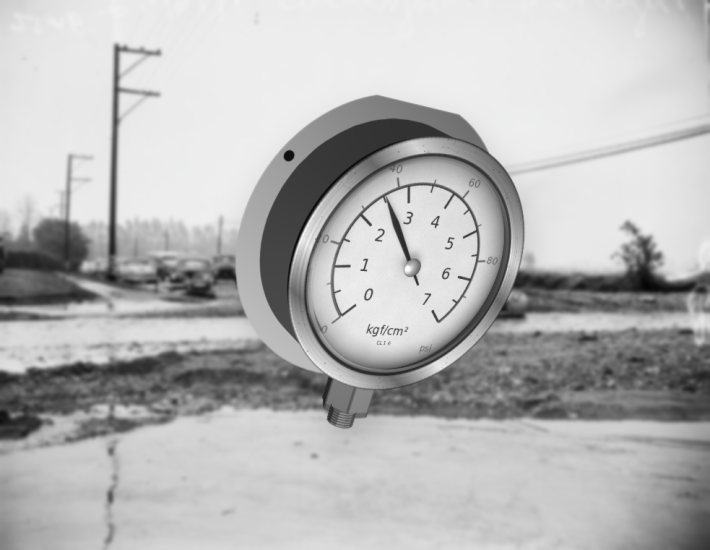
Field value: {"value": 2.5, "unit": "kg/cm²"}
